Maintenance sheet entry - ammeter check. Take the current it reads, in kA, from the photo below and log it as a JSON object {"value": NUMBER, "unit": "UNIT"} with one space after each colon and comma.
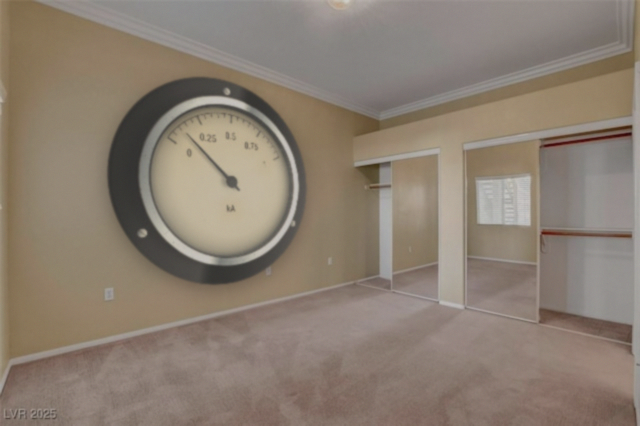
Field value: {"value": 0.1, "unit": "kA"}
